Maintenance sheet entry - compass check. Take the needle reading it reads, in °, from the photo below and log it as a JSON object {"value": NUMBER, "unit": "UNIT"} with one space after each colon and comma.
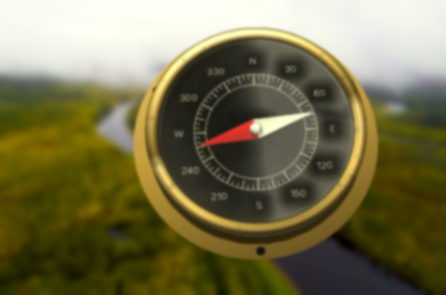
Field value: {"value": 255, "unit": "°"}
